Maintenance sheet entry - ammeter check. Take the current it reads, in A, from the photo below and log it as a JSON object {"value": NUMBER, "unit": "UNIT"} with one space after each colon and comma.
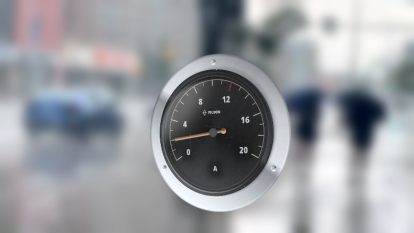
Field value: {"value": 2, "unit": "A"}
